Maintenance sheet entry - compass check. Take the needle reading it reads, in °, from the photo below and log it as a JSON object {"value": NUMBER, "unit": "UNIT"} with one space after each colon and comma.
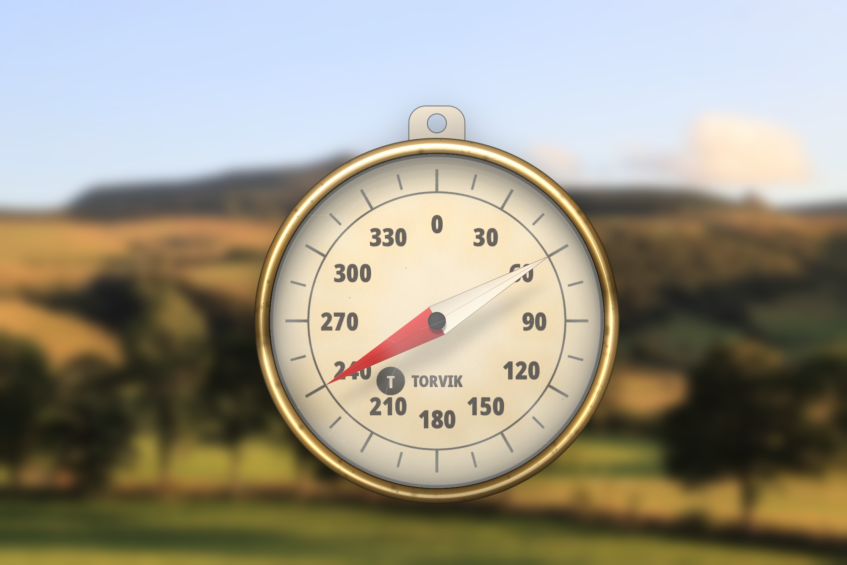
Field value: {"value": 240, "unit": "°"}
